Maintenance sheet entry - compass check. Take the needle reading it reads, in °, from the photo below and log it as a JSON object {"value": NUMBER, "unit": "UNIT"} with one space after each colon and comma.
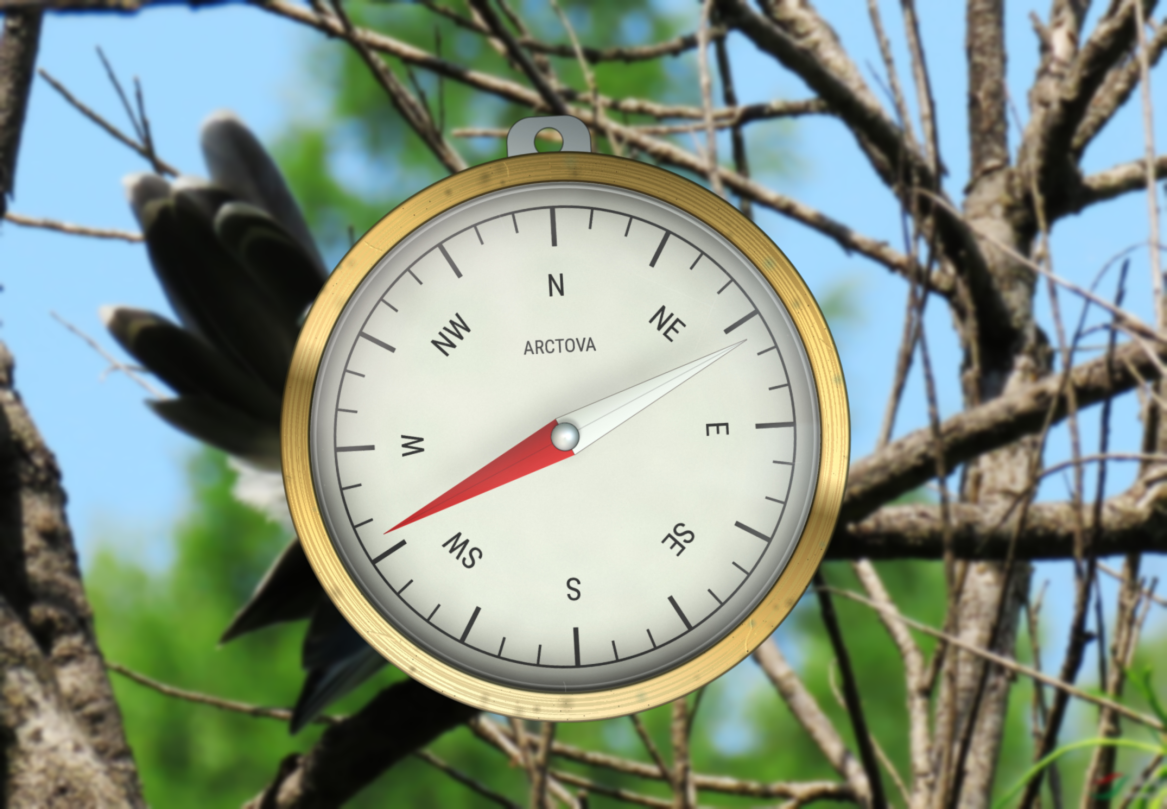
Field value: {"value": 245, "unit": "°"}
